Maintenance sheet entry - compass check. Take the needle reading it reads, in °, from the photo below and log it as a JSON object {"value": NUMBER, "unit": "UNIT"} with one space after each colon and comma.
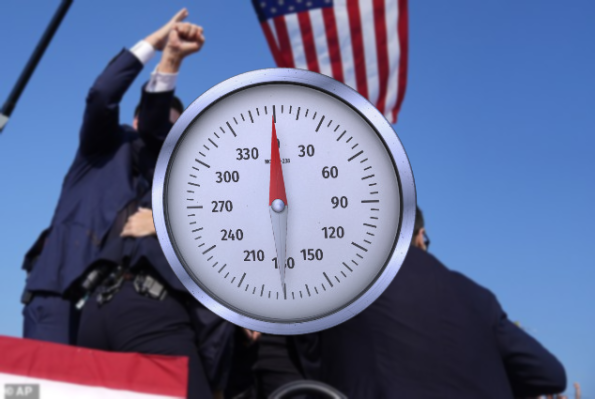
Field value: {"value": 0, "unit": "°"}
